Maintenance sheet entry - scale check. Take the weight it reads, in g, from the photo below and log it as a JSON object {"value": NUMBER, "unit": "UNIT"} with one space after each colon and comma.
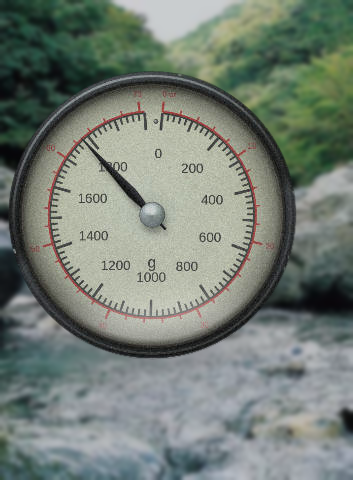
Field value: {"value": 1780, "unit": "g"}
